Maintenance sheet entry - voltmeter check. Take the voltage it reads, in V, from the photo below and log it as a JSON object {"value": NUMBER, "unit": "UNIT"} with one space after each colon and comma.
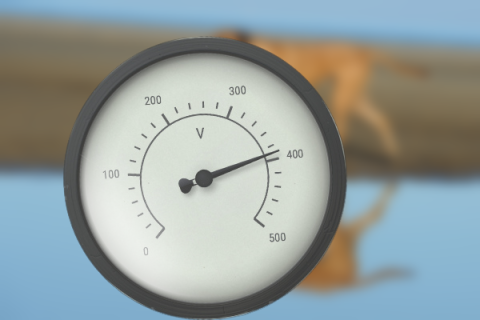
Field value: {"value": 390, "unit": "V"}
